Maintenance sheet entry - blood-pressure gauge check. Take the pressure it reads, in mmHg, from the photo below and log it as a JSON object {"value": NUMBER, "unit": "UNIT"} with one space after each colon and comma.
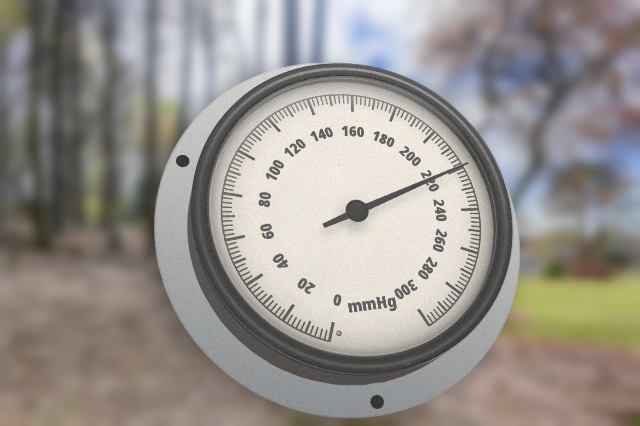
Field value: {"value": 220, "unit": "mmHg"}
